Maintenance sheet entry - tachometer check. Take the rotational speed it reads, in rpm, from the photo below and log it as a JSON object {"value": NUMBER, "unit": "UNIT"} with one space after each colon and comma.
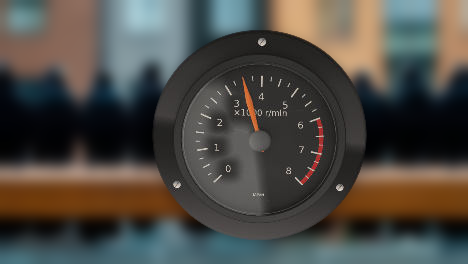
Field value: {"value": 3500, "unit": "rpm"}
